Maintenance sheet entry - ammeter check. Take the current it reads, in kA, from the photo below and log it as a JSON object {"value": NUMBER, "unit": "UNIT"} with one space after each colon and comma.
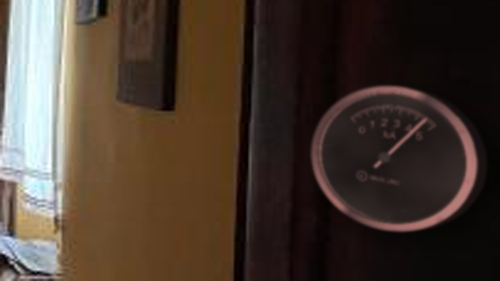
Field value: {"value": 4.5, "unit": "kA"}
